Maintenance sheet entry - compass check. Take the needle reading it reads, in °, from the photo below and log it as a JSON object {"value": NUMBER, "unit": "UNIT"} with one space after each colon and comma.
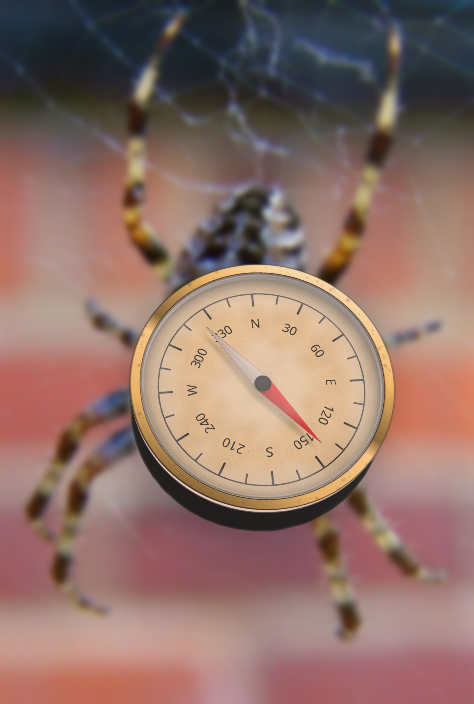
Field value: {"value": 142.5, "unit": "°"}
